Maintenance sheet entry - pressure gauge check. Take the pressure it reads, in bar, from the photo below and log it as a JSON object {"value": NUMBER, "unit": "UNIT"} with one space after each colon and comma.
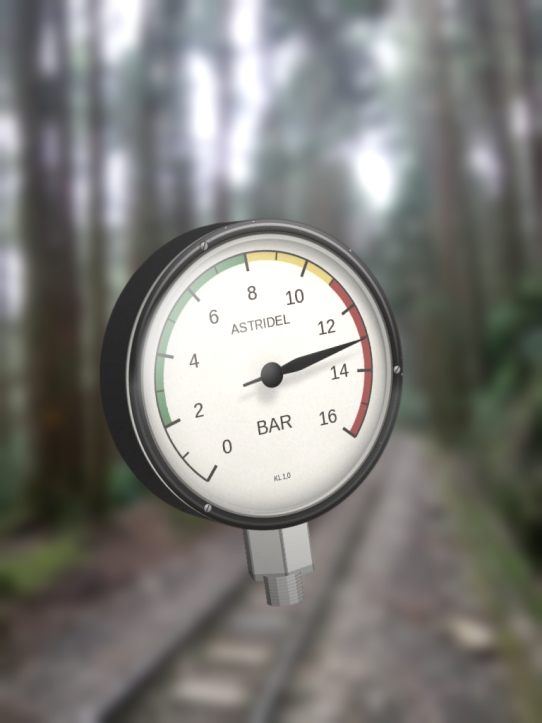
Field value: {"value": 13, "unit": "bar"}
